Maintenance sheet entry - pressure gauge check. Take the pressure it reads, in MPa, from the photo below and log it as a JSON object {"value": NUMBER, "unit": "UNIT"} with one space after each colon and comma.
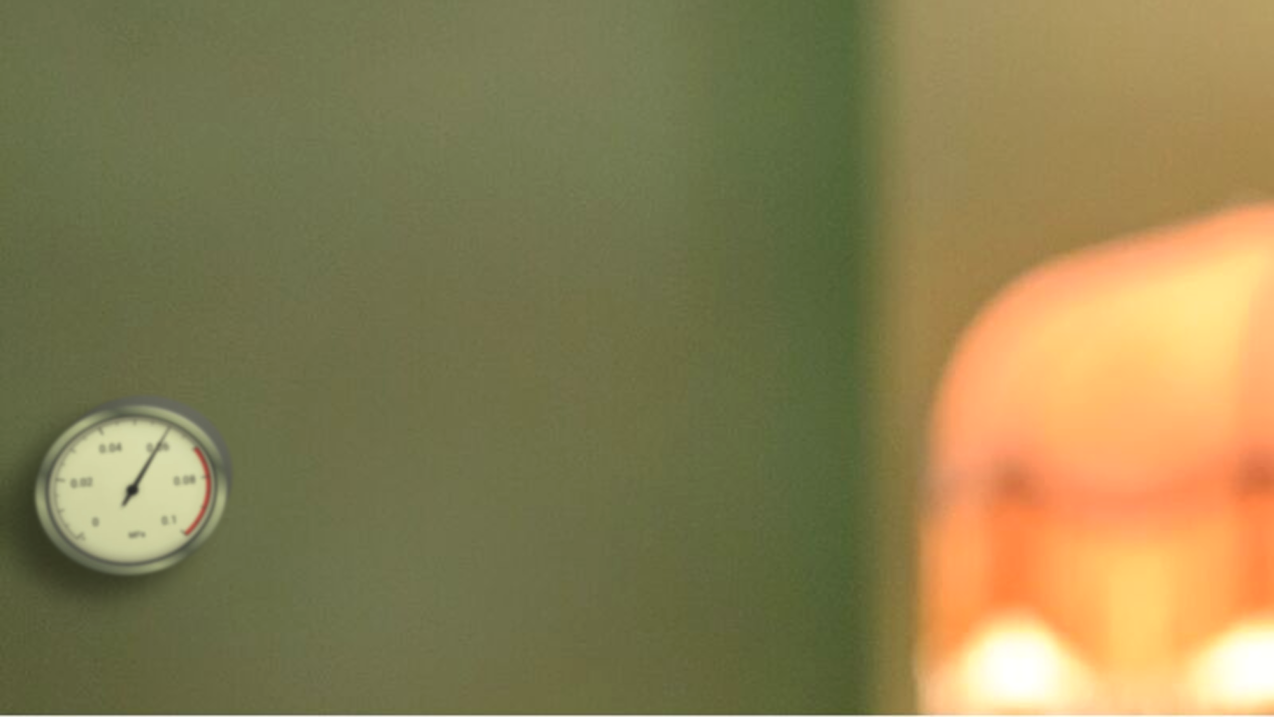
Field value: {"value": 0.06, "unit": "MPa"}
